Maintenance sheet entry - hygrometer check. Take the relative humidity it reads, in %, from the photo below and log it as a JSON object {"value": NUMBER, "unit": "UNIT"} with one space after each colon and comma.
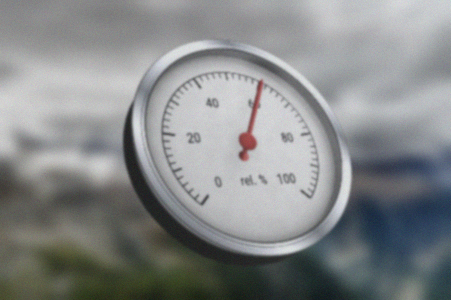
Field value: {"value": 60, "unit": "%"}
